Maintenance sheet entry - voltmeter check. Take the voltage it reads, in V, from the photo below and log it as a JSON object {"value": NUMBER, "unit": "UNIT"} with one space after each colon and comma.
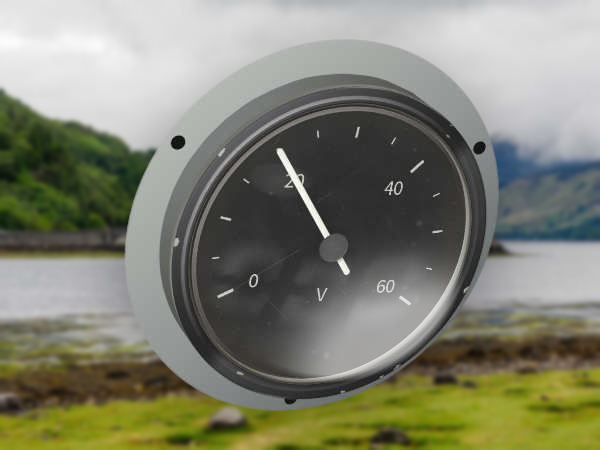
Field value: {"value": 20, "unit": "V"}
